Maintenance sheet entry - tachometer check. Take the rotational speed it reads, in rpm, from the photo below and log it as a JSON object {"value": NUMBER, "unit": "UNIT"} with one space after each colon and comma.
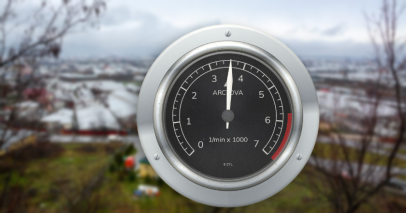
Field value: {"value": 3600, "unit": "rpm"}
